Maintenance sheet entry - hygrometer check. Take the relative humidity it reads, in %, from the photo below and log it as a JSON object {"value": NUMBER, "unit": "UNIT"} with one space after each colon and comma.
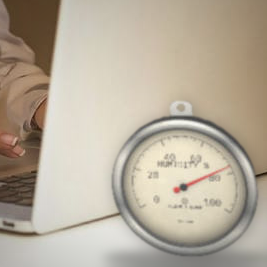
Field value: {"value": 76, "unit": "%"}
